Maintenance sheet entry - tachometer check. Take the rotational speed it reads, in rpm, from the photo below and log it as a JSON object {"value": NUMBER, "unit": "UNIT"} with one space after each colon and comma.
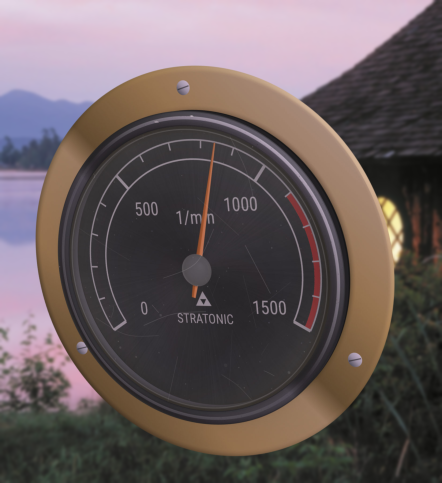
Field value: {"value": 850, "unit": "rpm"}
